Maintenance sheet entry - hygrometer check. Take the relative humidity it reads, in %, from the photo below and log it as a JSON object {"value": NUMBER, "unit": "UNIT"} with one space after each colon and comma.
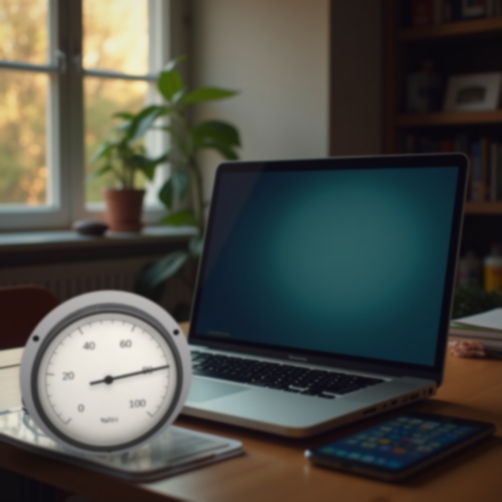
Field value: {"value": 80, "unit": "%"}
